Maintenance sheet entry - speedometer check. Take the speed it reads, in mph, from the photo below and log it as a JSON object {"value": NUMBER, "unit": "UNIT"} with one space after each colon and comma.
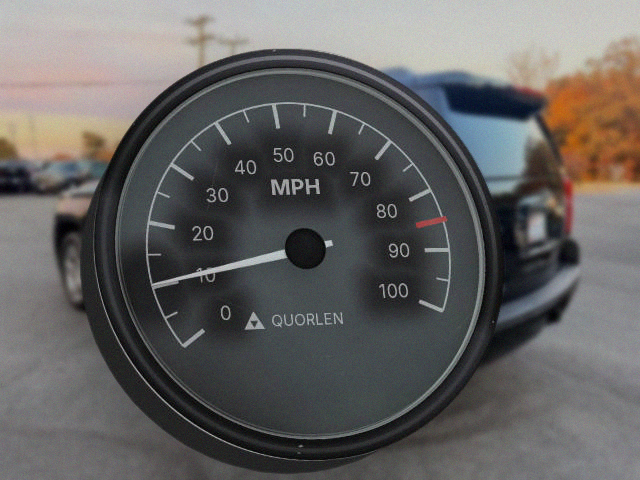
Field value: {"value": 10, "unit": "mph"}
